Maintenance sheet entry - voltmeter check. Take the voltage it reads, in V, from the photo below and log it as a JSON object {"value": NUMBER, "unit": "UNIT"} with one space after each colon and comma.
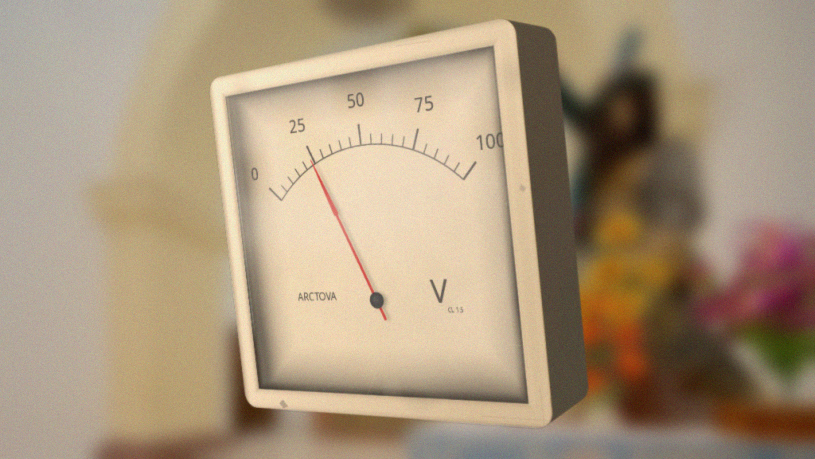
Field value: {"value": 25, "unit": "V"}
